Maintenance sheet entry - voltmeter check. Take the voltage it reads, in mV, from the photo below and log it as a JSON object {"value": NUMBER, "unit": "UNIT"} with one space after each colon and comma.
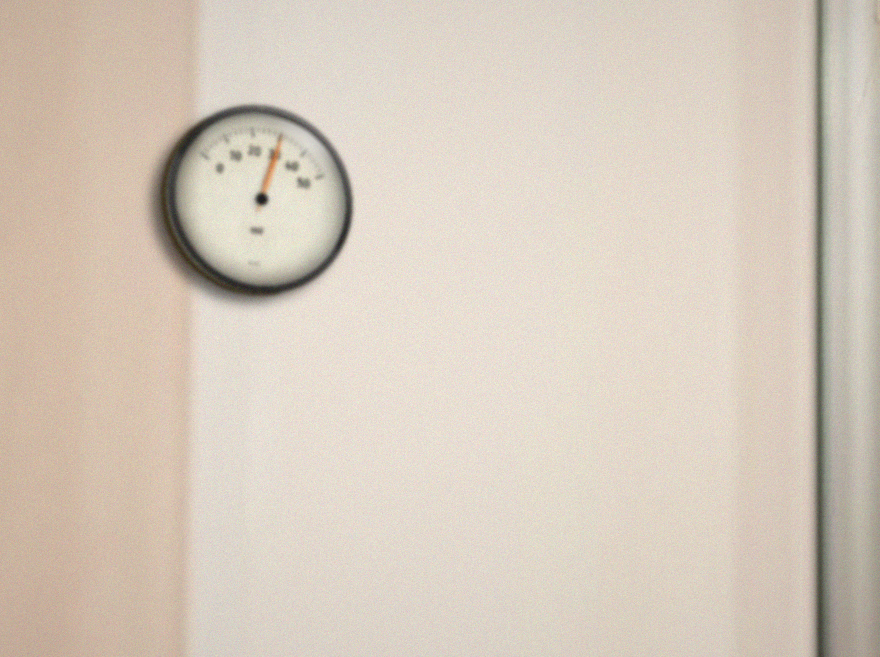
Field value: {"value": 30, "unit": "mV"}
